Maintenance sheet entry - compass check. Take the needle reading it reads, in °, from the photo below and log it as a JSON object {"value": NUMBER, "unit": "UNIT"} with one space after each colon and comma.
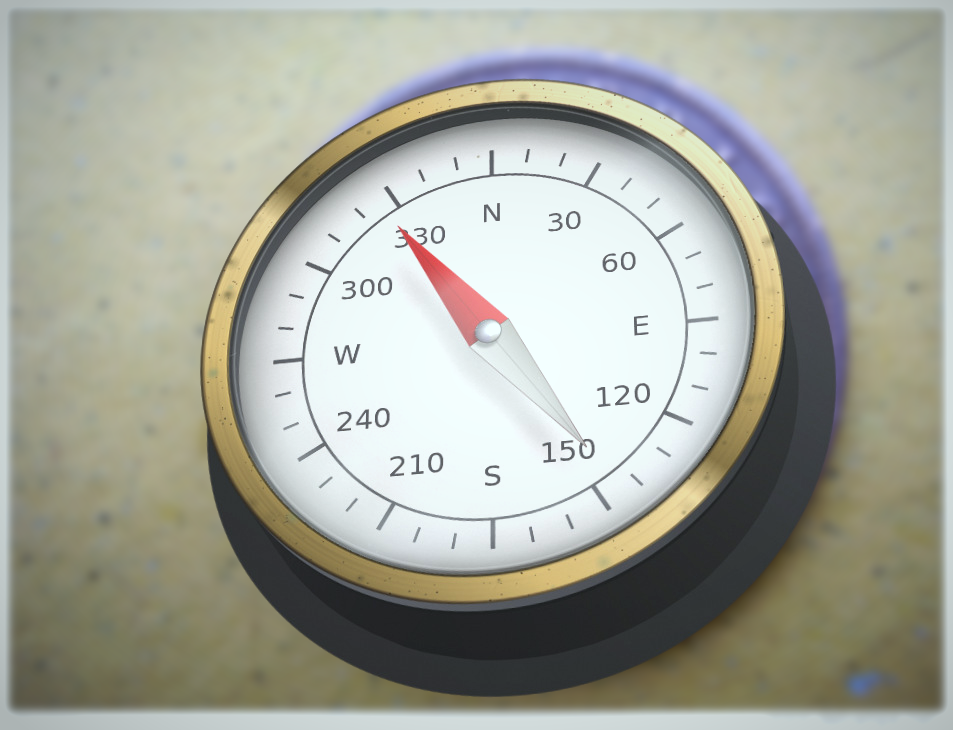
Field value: {"value": 325, "unit": "°"}
